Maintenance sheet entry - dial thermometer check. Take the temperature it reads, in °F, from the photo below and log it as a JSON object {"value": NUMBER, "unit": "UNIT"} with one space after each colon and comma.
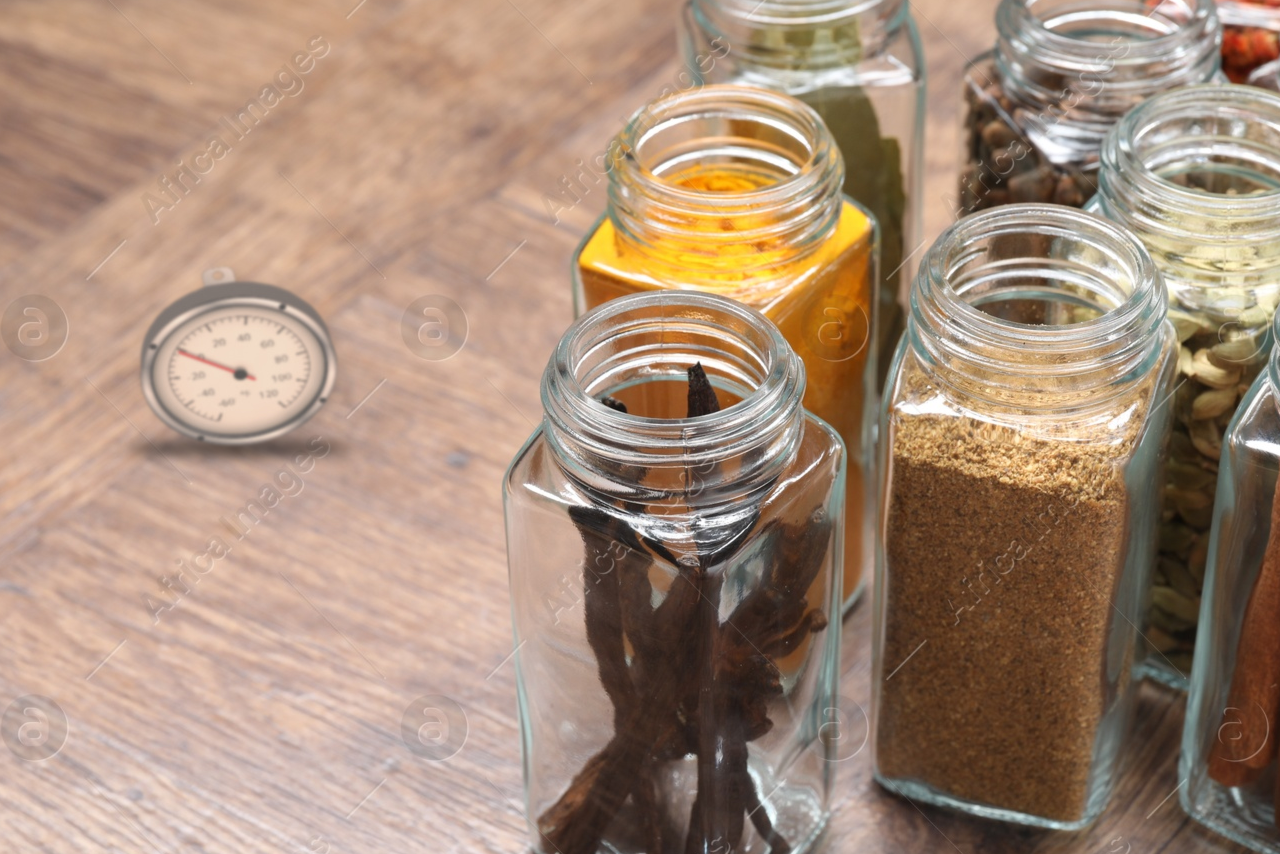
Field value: {"value": 0, "unit": "°F"}
